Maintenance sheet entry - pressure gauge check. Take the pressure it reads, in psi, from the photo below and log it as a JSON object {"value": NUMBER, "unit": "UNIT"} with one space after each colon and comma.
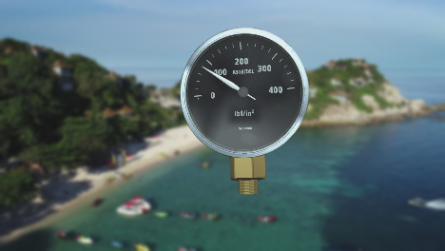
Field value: {"value": 80, "unit": "psi"}
